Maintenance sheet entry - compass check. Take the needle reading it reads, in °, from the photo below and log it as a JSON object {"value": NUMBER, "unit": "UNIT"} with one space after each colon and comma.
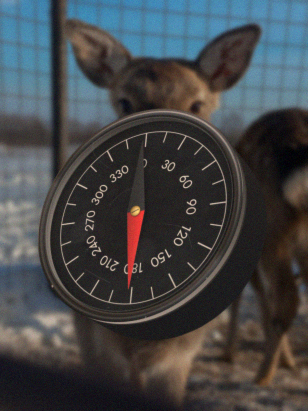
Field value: {"value": 180, "unit": "°"}
